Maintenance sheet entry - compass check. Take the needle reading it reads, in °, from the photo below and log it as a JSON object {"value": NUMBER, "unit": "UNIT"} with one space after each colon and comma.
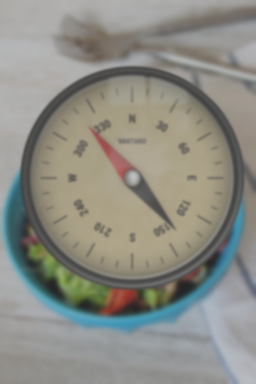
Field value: {"value": 320, "unit": "°"}
